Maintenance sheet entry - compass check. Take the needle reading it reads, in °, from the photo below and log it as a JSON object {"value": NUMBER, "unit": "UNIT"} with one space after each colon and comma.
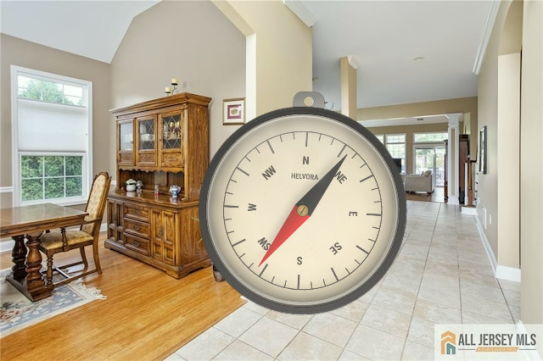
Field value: {"value": 215, "unit": "°"}
